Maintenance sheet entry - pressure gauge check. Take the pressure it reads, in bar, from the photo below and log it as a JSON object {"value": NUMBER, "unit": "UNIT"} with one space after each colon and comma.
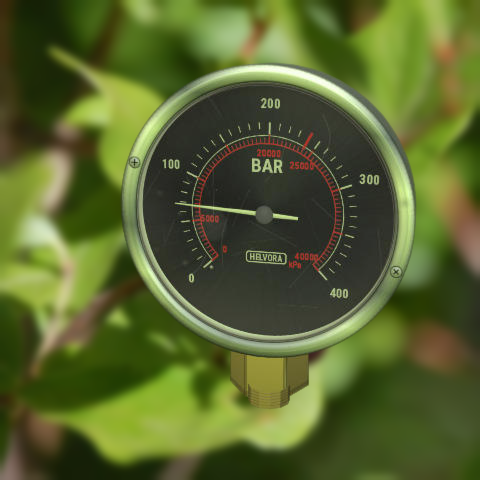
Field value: {"value": 70, "unit": "bar"}
